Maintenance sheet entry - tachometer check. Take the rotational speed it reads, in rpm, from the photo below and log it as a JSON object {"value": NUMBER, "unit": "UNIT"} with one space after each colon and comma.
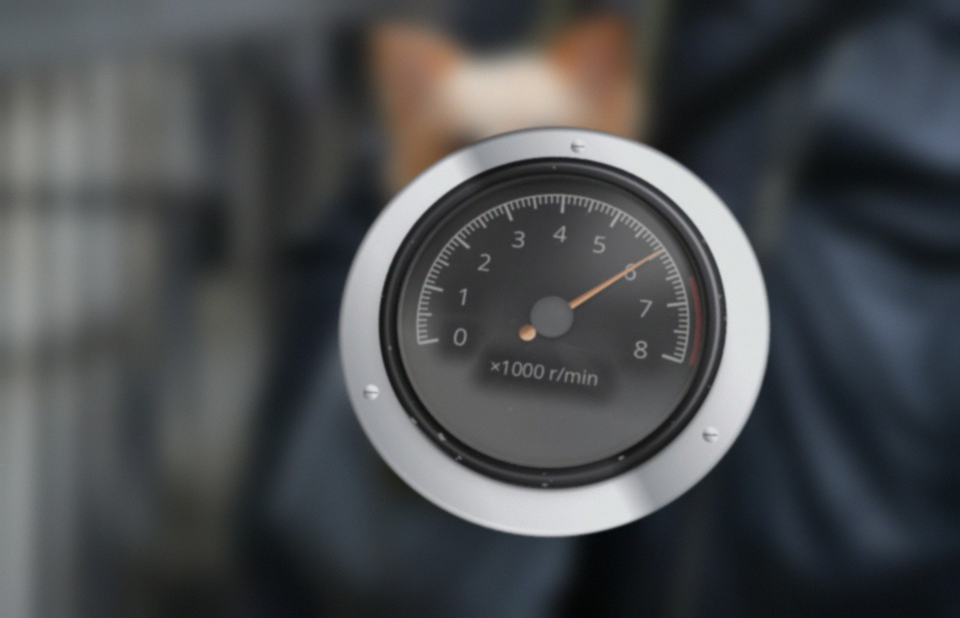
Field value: {"value": 6000, "unit": "rpm"}
